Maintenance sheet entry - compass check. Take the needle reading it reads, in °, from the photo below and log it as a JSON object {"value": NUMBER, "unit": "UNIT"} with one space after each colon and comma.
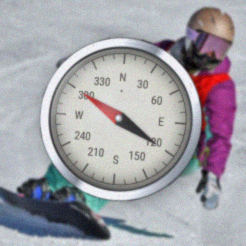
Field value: {"value": 300, "unit": "°"}
